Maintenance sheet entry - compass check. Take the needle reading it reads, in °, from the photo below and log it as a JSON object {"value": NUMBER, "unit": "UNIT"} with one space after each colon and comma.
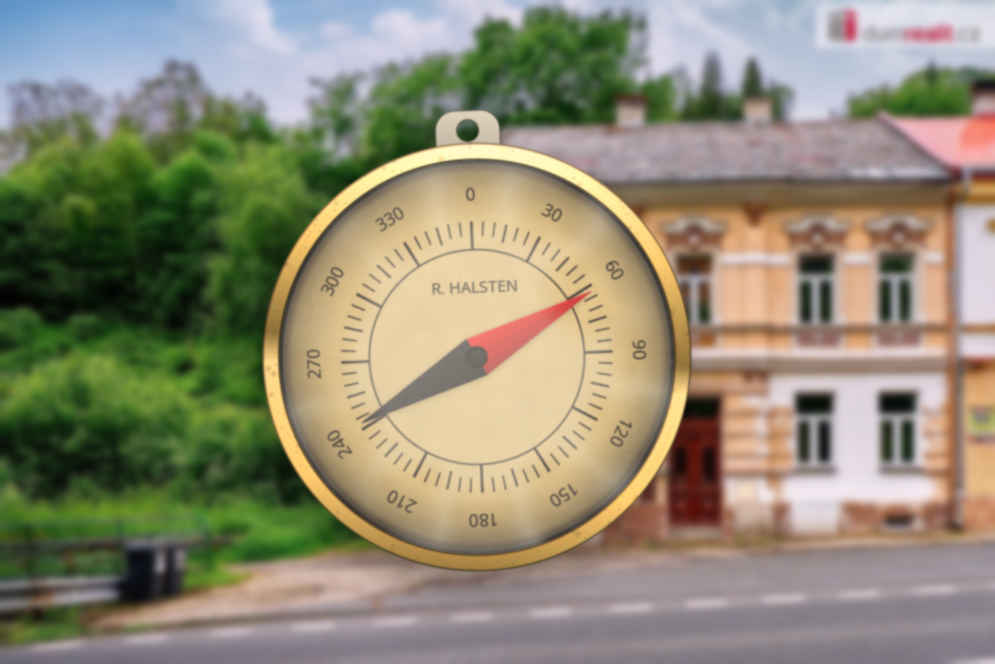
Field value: {"value": 62.5, "unit": "°"}
